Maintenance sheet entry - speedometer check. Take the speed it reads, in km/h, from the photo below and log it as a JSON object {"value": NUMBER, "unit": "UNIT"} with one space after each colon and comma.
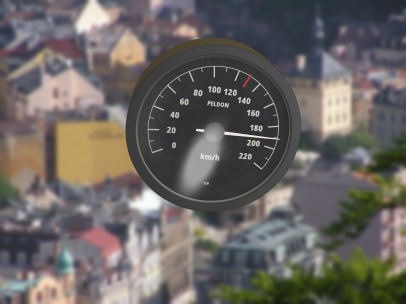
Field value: {"value": 190, "unit": "km/h"}
